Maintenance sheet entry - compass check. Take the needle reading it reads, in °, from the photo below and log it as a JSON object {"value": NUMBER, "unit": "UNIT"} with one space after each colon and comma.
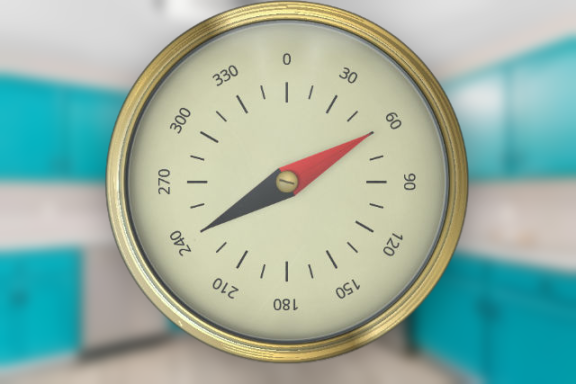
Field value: {"value": 60, "unit": "°"}
